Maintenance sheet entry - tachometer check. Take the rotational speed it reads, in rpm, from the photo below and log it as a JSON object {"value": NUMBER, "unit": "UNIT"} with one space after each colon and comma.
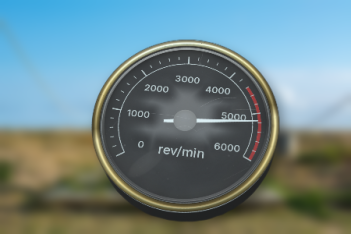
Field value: {"value": 5200, "unit": "rpm"}
